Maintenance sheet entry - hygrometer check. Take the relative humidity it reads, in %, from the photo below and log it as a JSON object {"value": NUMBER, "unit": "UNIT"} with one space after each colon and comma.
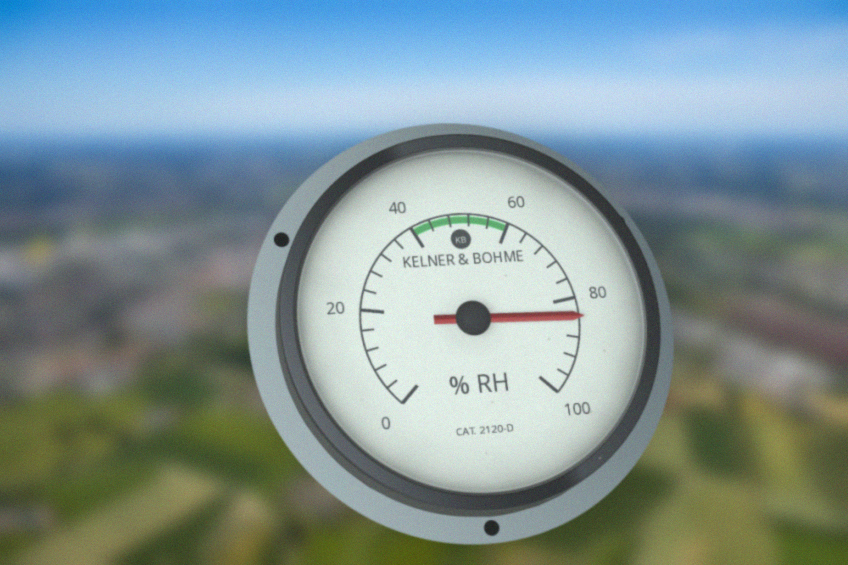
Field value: {"value": 84, "unit": "%"}
